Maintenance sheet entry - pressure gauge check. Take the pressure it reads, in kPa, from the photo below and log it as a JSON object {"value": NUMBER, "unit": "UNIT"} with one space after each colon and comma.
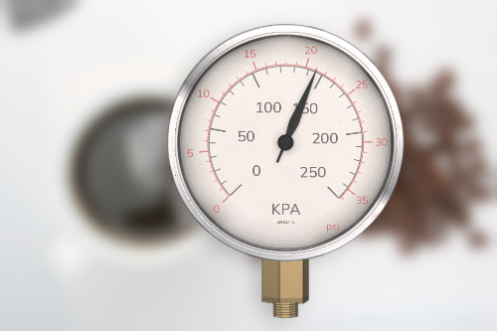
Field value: {"value": 145, "unit": "kPa"}
